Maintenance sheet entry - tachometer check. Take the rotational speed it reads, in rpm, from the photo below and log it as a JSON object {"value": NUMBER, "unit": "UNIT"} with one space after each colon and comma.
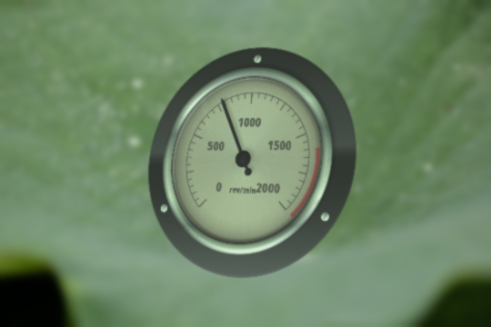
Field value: {"value": 800, "unit": "rpm"}
